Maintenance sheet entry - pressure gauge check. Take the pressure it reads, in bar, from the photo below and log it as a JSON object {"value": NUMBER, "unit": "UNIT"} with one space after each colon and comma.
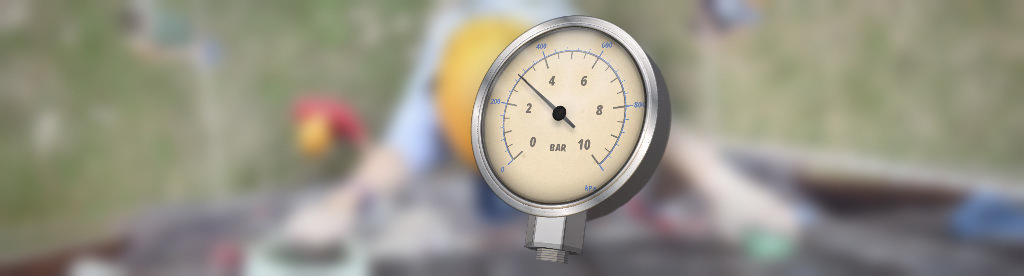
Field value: {"value": 3, "unit": "bar"}
